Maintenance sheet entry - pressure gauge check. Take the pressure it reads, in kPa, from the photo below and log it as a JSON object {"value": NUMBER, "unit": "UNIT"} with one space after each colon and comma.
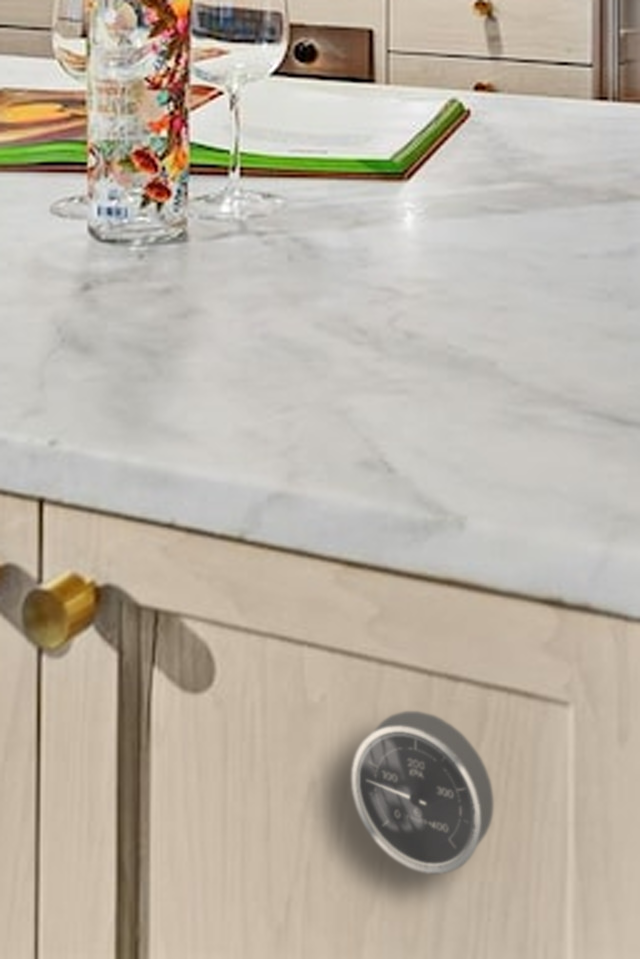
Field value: {"value": 75, "unit": "kPa"}
